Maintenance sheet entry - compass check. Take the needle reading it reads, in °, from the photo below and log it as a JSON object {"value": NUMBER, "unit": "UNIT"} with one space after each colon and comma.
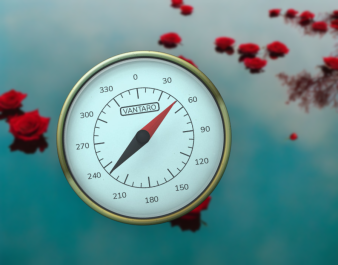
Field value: {"value": 50, "unit": "°"}
